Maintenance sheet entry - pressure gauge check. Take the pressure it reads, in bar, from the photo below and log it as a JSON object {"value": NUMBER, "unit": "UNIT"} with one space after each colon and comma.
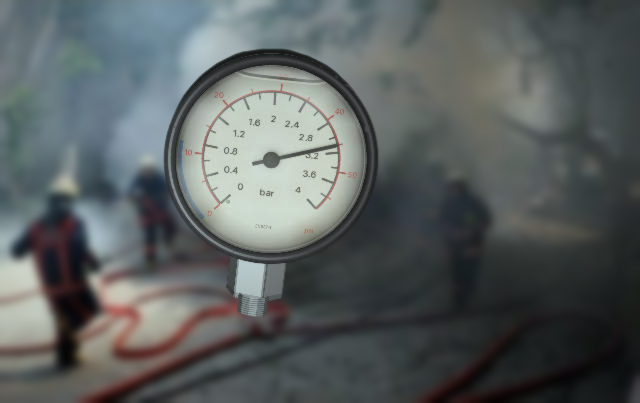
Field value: {"value": 3.1, "unit": "bar"}
